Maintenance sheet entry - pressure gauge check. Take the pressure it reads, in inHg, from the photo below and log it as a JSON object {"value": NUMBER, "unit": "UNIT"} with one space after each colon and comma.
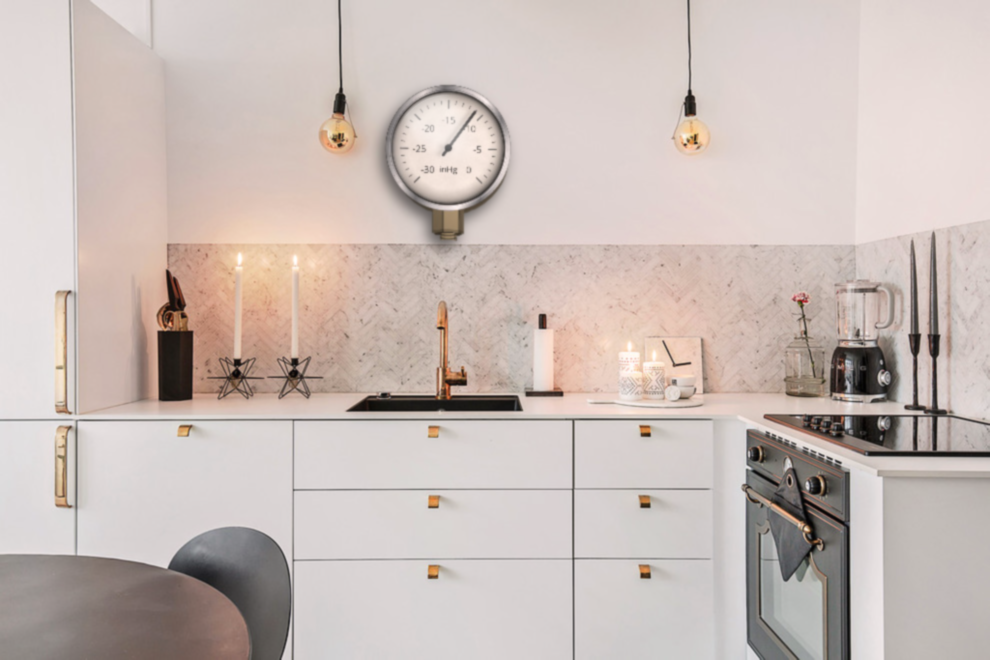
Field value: {"value": -11, "unit": "inHg"}
